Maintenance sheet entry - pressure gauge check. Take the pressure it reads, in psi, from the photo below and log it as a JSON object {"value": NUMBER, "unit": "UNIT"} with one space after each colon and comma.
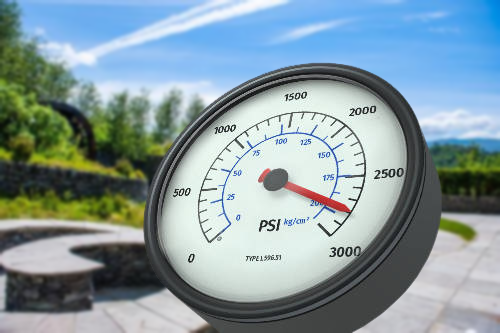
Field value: {"value": 2800, "unit": "psi"}
